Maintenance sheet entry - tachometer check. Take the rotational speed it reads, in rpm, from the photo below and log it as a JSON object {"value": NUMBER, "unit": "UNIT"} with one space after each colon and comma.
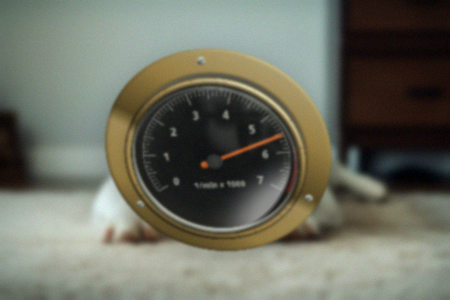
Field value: {"value": 5500, "unit": "rpm"}
